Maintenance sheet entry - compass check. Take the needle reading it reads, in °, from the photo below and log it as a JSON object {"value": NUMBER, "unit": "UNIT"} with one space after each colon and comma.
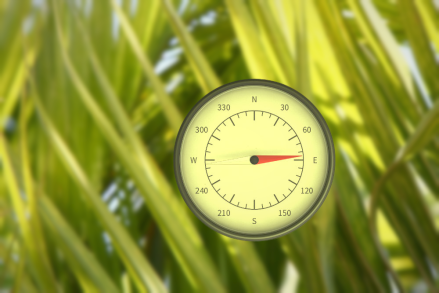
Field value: {"value": 85, "unit": "°"}
